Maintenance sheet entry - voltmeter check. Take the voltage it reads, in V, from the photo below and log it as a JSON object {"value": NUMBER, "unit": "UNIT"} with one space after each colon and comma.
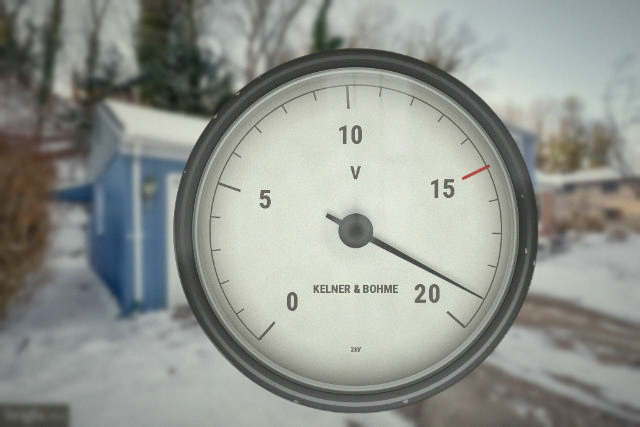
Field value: {"value": 19, "unit": "V"}
